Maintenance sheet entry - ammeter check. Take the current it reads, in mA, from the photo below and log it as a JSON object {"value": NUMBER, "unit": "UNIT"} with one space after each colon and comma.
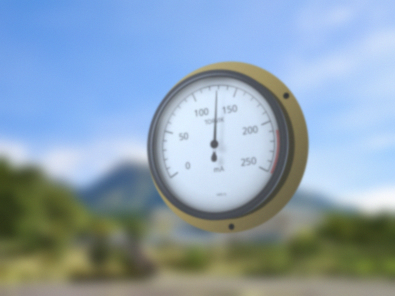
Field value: {"value": 130, "unit": "mA"}
